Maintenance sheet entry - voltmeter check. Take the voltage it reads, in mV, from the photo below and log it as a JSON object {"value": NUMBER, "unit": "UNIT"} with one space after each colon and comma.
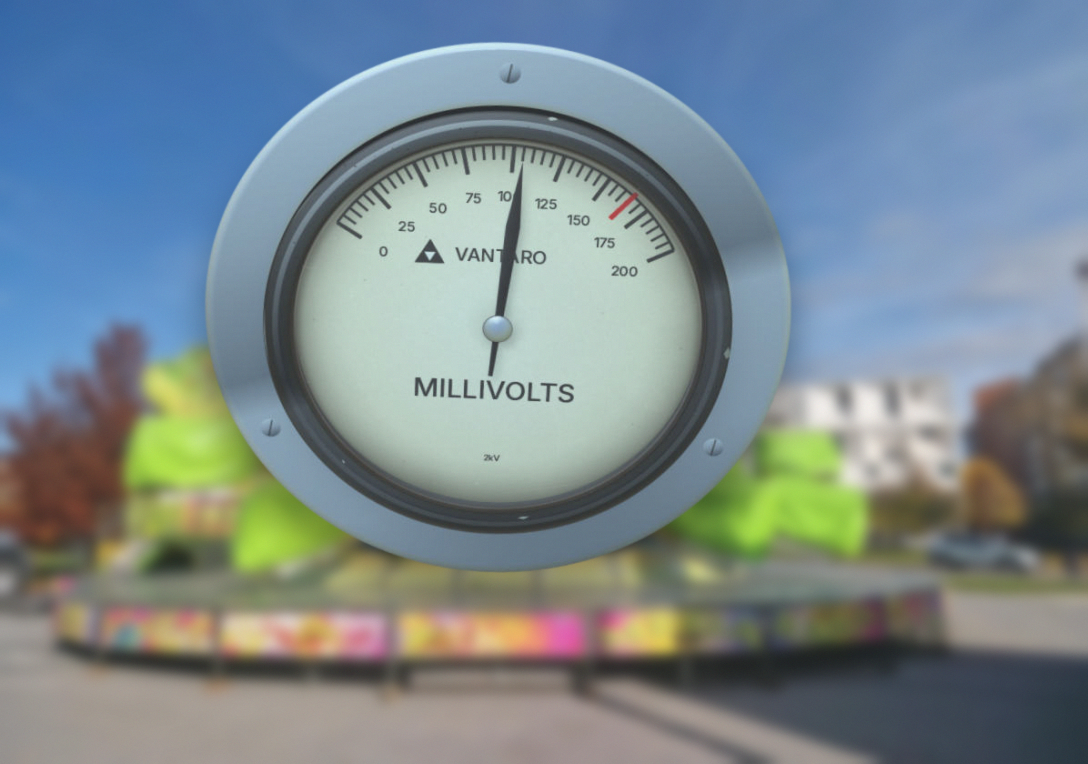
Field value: {"value": 105, "unit": "mV"}
